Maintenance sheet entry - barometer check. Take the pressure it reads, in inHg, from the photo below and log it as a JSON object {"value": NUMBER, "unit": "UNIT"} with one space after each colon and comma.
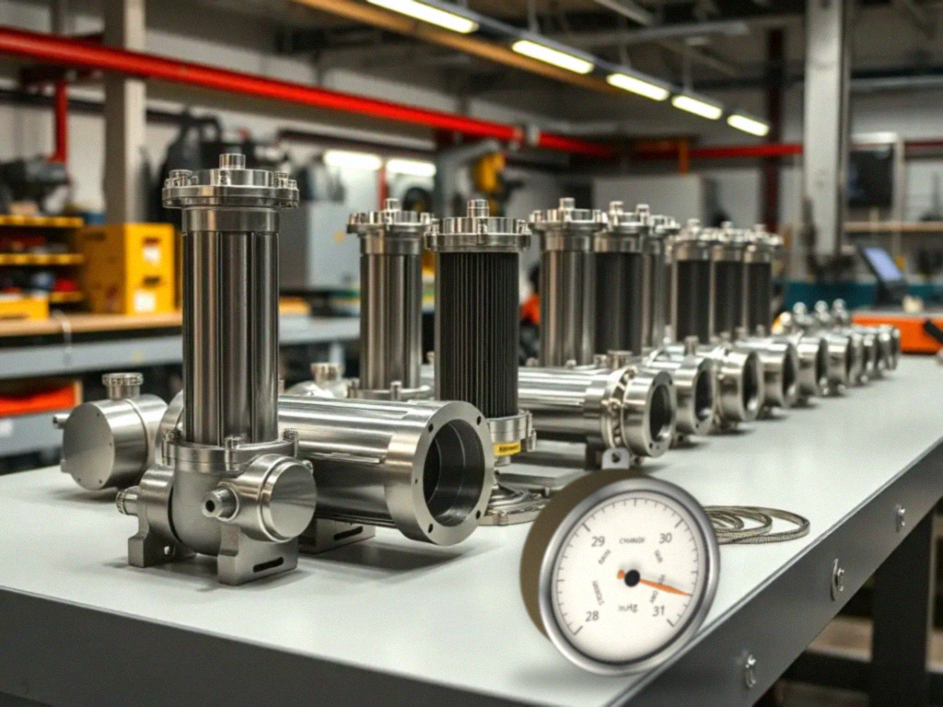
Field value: {"value": 30.7, "unit": "inHg"}
